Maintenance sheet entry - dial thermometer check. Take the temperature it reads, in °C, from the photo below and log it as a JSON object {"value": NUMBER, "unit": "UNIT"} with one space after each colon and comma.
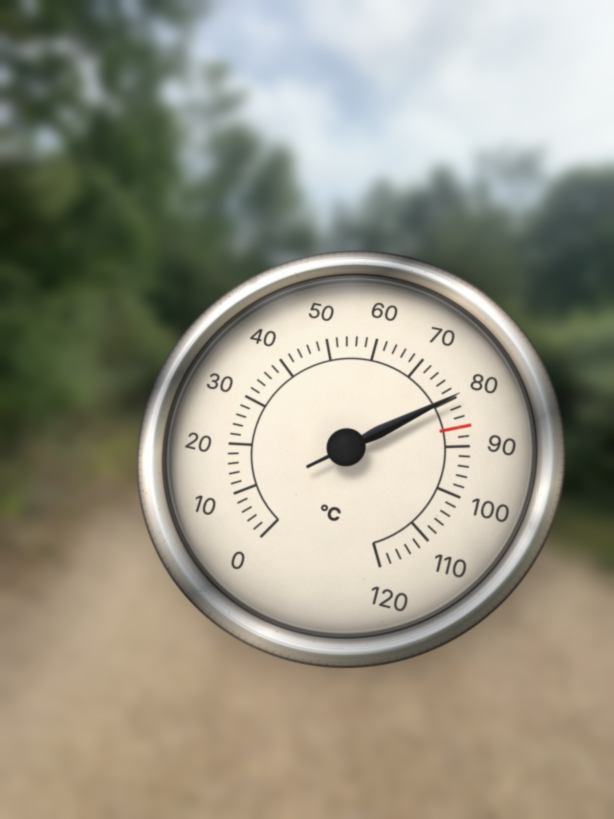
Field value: {"value": 80, "unit": "°C"}
